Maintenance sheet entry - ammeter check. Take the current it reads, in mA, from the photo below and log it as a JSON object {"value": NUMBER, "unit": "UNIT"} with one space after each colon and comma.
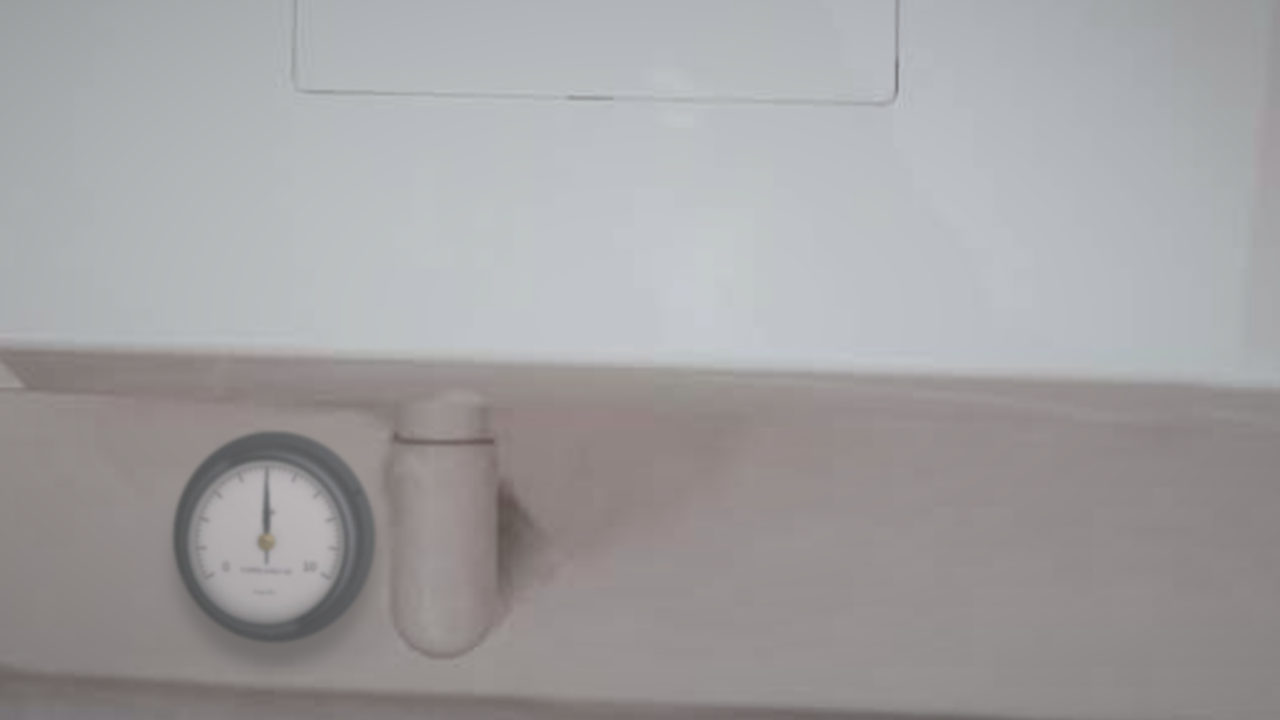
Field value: {"value": 5, "unit": "mA"}
